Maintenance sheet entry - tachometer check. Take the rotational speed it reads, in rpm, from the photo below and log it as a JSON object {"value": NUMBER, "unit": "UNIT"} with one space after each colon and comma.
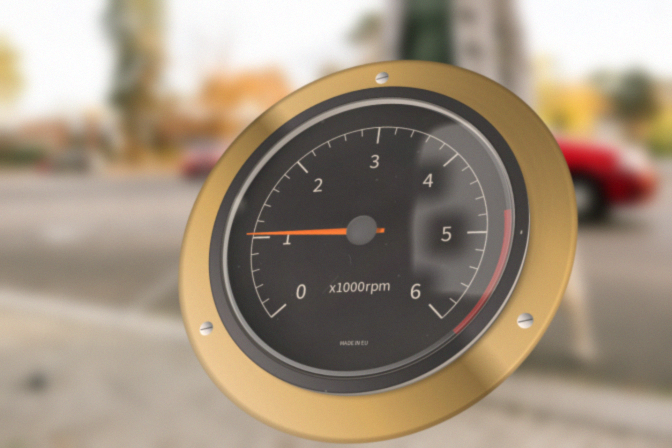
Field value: {"value": 1000, "unit": "rpm"}
